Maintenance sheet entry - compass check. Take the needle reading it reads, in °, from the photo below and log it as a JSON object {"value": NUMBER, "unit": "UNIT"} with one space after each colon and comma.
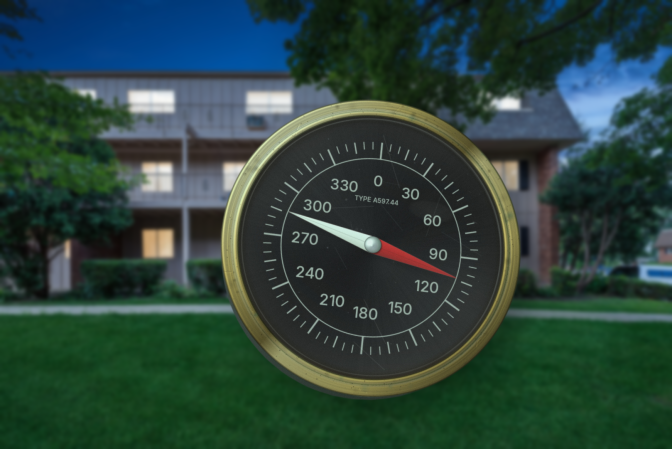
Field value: {"value": 105, "unit": "°"}
